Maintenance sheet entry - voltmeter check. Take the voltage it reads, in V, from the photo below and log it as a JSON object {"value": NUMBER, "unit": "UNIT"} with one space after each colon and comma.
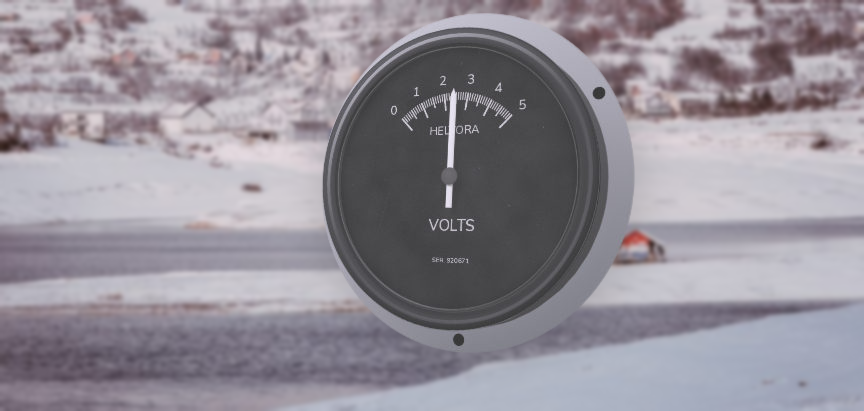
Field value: {"value": 2.5, "unit": "V"}
